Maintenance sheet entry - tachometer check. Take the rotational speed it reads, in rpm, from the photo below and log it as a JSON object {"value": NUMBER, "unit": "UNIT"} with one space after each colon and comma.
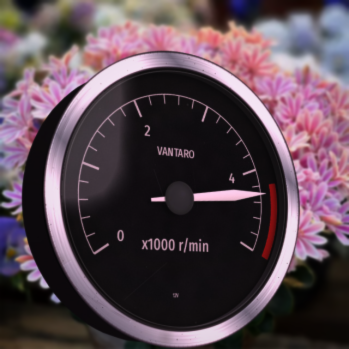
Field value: {"value": 4300, "unit": "rpm"}
